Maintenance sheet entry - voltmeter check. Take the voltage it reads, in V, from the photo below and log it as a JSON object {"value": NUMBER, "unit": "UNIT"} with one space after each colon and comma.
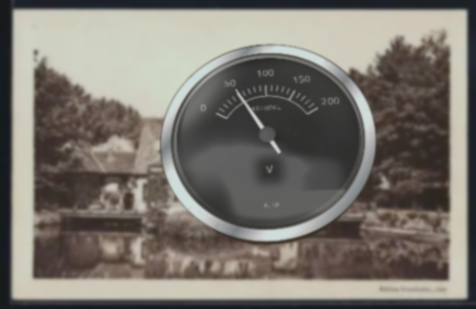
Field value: {"value": 50, "unit": "V"}
